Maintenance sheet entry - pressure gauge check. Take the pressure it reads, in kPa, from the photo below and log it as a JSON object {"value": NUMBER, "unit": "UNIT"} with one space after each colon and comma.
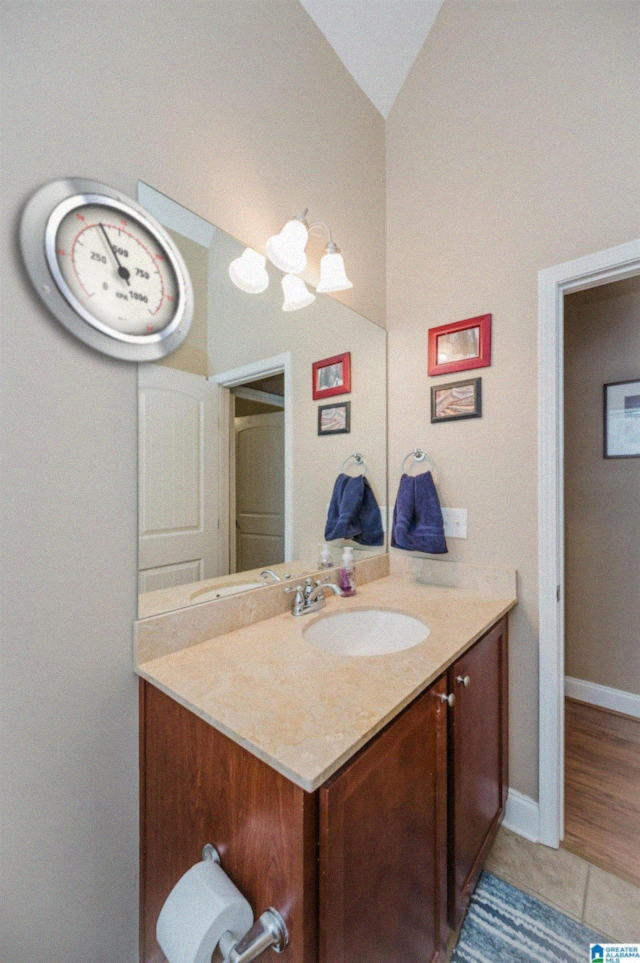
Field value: {"value": 400, "unit": "kPa"}
